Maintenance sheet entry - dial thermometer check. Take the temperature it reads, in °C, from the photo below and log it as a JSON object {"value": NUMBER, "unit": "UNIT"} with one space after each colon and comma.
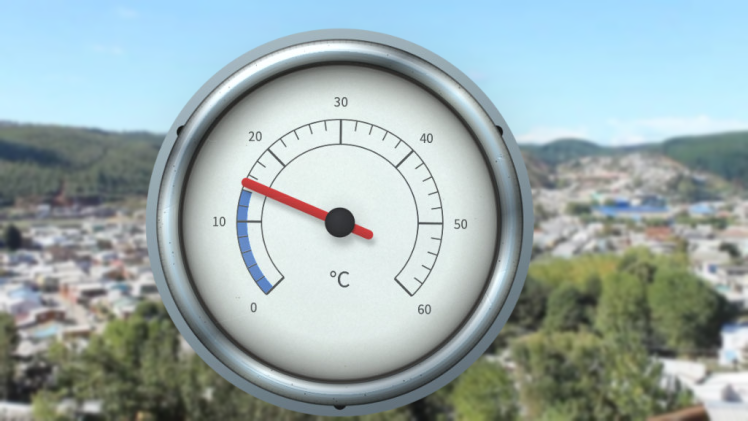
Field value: {"value": 15, "unit": "°C"}
